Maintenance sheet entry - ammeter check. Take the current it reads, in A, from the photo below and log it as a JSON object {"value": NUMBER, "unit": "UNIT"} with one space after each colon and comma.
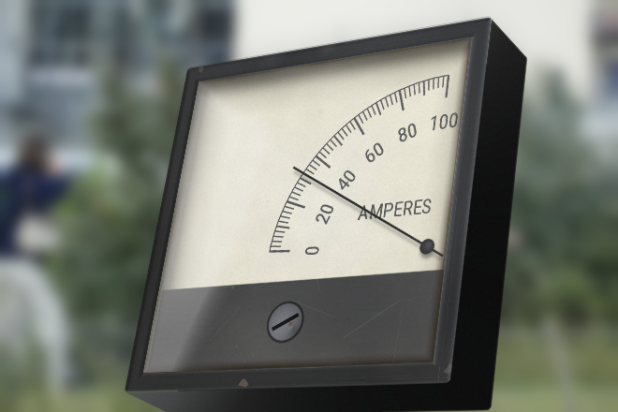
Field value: {"value": 32, "unit": "A"}
